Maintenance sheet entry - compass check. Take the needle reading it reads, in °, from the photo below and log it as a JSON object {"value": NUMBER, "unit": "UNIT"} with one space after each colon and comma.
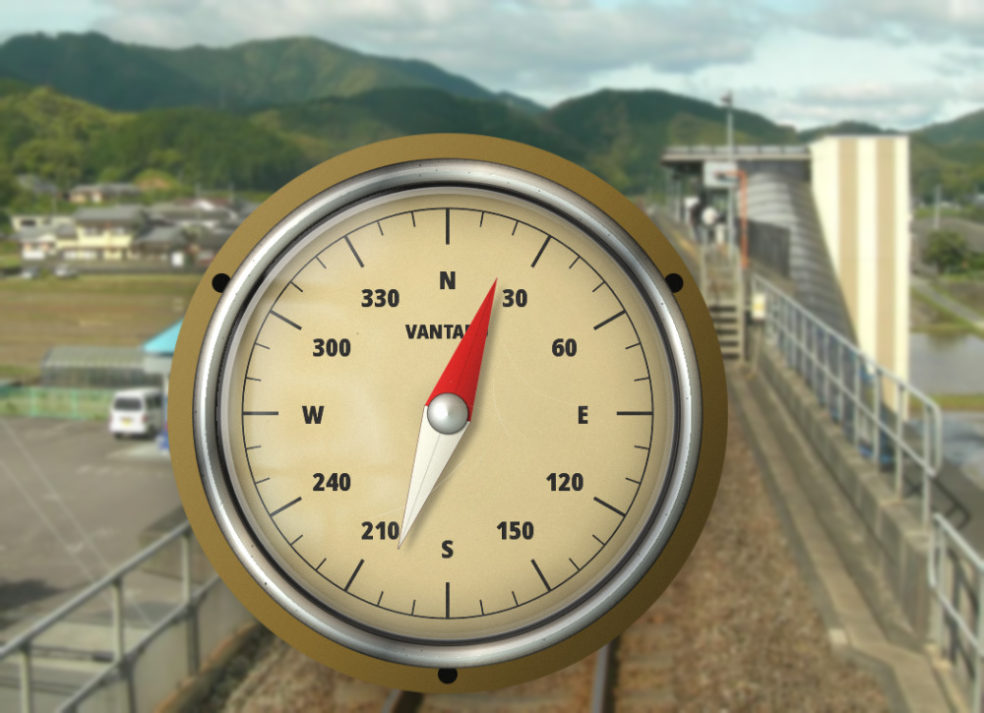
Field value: {"value": 20, "unit": "°"}
